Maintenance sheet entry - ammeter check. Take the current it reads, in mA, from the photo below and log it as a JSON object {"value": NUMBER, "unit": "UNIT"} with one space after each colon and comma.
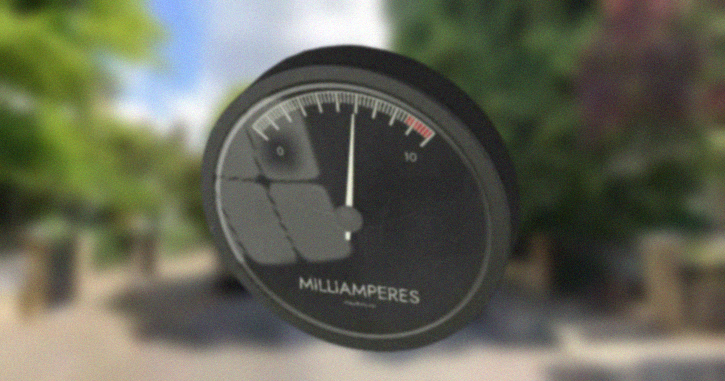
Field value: {"value": 6, "unit": "mA"}
